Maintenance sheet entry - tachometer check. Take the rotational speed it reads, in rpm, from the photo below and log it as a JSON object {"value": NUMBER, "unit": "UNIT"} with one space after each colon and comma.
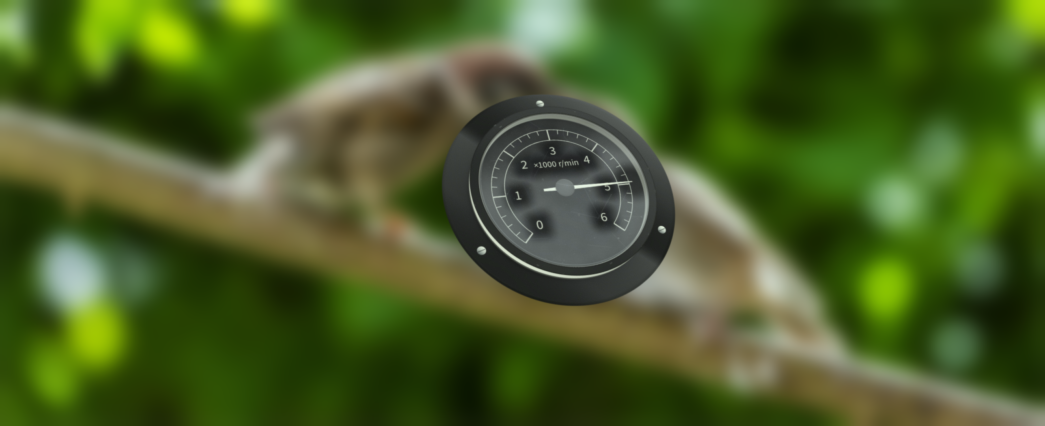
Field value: {"value": 5000, "unit": "rpm"}
